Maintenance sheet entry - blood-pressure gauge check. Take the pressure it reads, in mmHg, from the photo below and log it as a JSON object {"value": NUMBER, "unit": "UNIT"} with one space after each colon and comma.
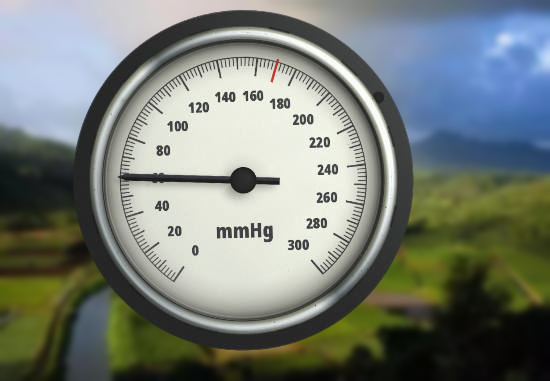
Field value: {"value": 60, "unit": "mmHg"}
